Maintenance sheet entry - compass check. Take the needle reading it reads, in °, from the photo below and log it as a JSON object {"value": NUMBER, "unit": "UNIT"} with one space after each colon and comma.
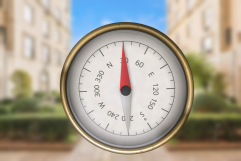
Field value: {"value": 30, "unit": "°"}
